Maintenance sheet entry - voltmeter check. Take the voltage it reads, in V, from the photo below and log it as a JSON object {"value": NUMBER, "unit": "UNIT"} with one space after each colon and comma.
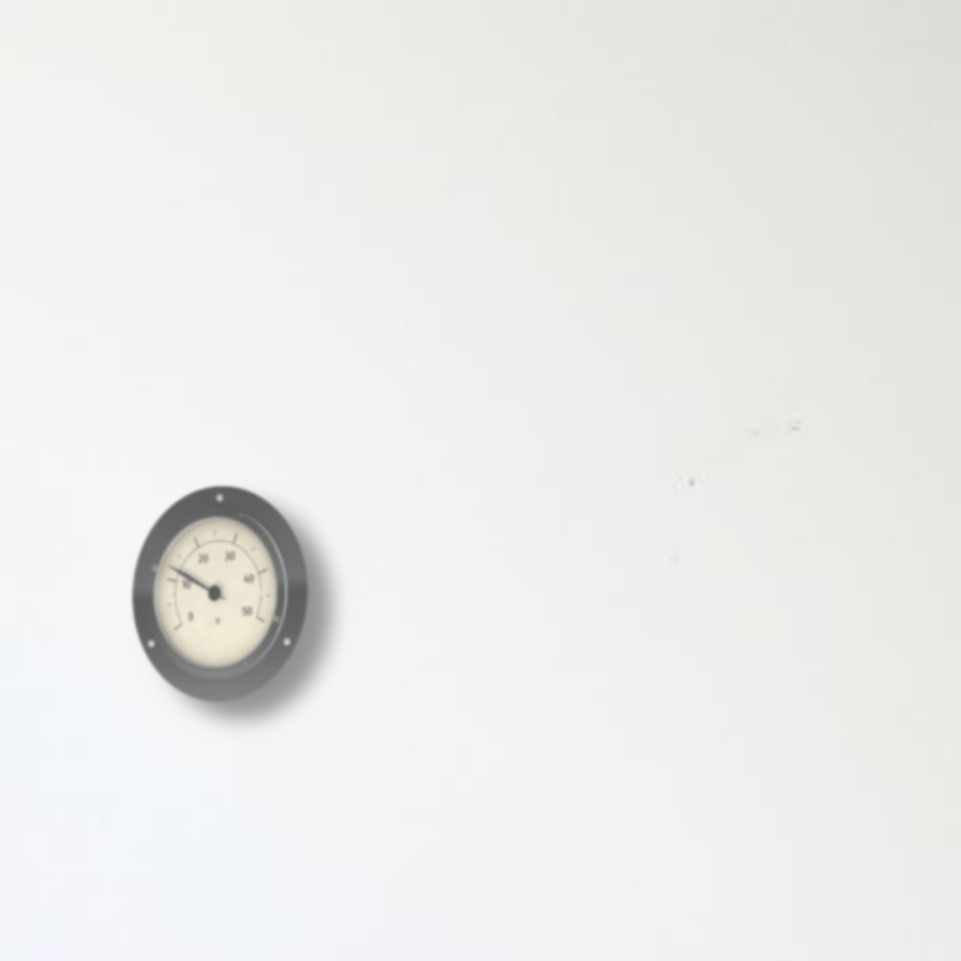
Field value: {"value": 12.5, "unit": "V"}
